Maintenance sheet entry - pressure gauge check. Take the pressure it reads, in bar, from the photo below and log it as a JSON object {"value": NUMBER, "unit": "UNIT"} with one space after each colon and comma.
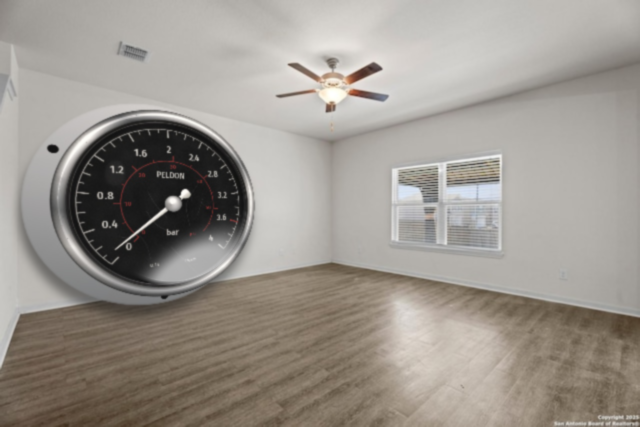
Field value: {"value": 0.1, "unit": "bar"}
